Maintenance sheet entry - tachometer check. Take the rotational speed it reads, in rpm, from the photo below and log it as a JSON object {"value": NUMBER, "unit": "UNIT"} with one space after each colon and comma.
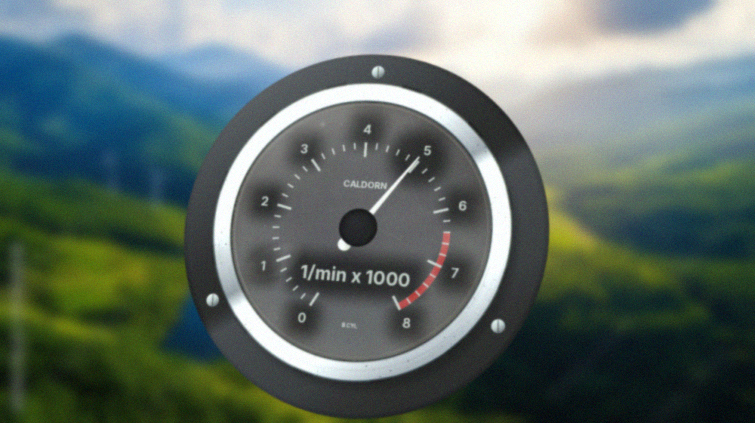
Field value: {"value": 5000, "unit": "rpm"}
